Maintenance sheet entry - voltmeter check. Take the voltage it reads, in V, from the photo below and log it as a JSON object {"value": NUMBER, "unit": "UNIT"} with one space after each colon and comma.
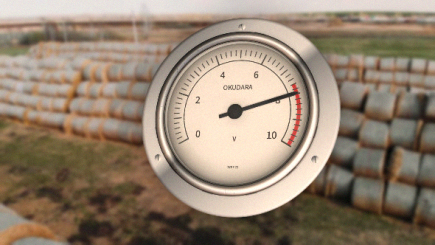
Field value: {"value": 8, "unit": "V"}
